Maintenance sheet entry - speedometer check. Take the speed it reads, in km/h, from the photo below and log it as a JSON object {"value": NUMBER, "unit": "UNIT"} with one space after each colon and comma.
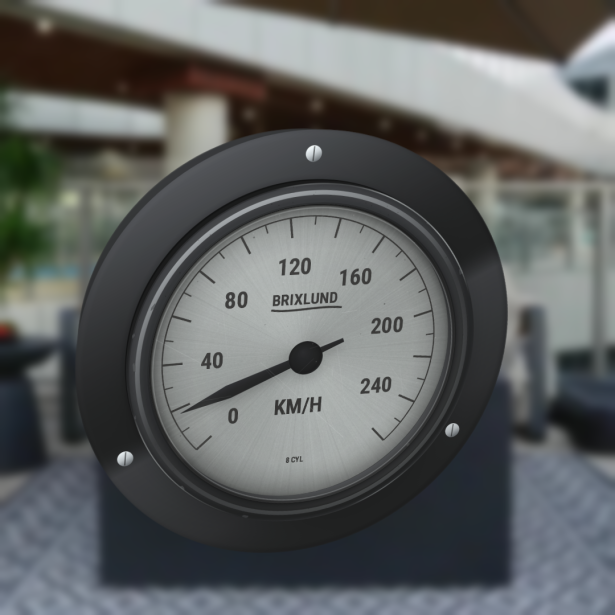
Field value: {"value": 20, "unit": "km/h"}
